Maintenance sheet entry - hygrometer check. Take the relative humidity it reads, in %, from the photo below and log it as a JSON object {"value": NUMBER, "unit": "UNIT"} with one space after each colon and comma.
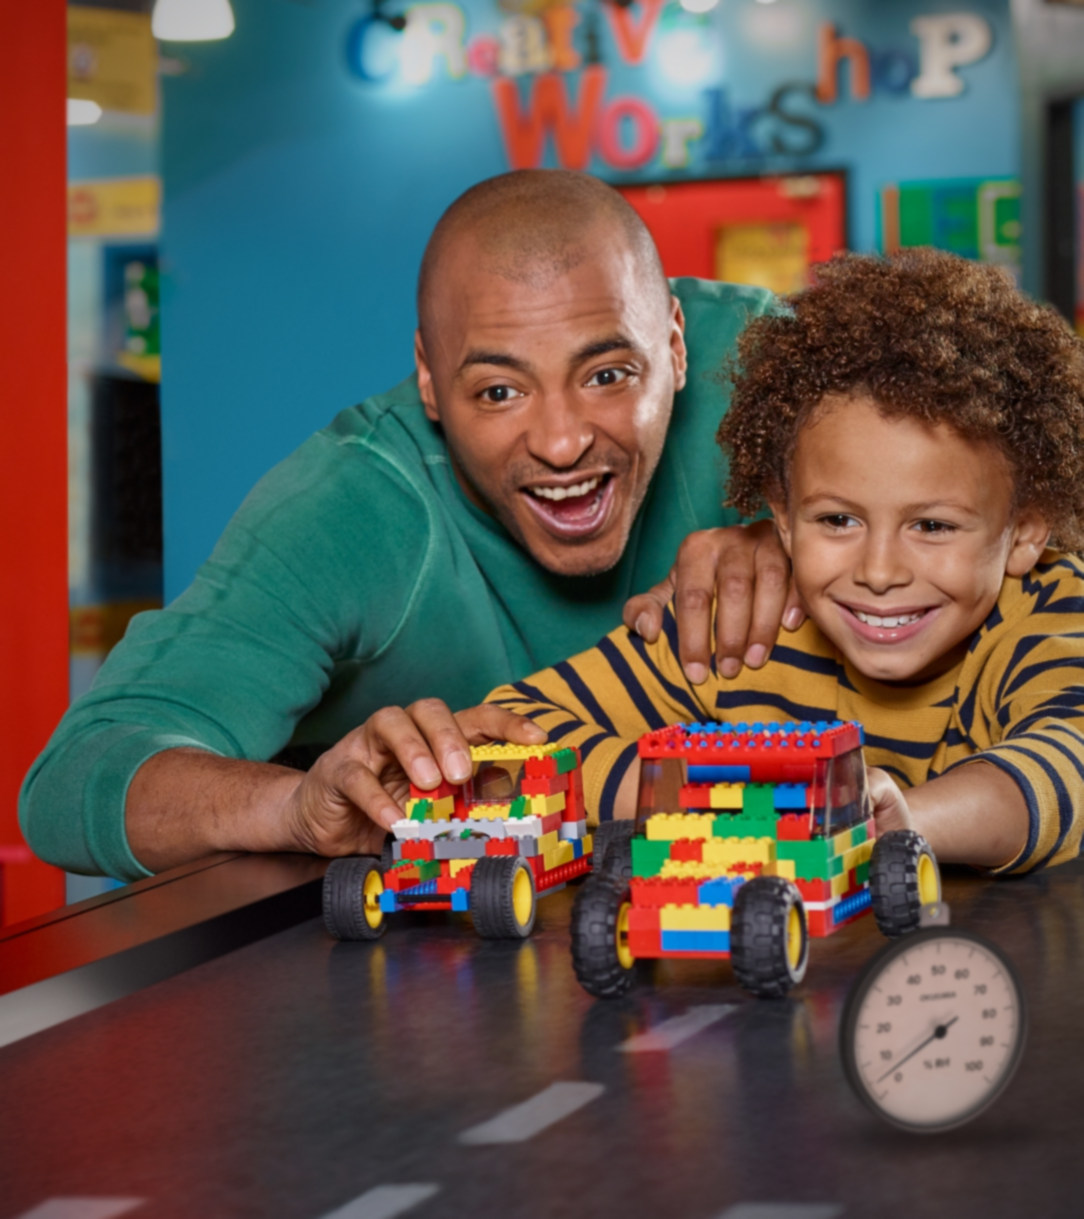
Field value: {"value": 5, "unit": "%"}
